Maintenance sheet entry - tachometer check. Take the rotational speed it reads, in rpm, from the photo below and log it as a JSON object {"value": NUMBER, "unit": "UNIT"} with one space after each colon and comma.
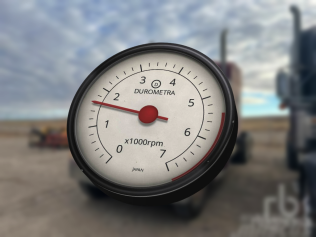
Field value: {"value": 1600, "unit": "rpm"}
